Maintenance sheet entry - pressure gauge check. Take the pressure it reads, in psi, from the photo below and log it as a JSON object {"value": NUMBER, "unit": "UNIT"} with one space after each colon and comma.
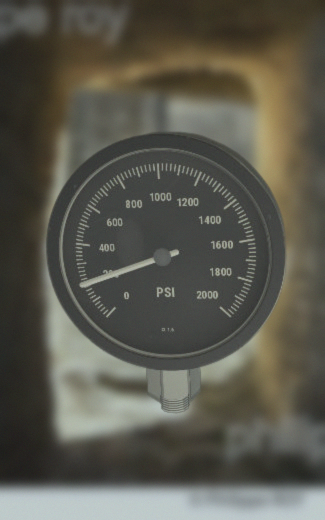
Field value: {"value": 200, "unit": "psi"}
